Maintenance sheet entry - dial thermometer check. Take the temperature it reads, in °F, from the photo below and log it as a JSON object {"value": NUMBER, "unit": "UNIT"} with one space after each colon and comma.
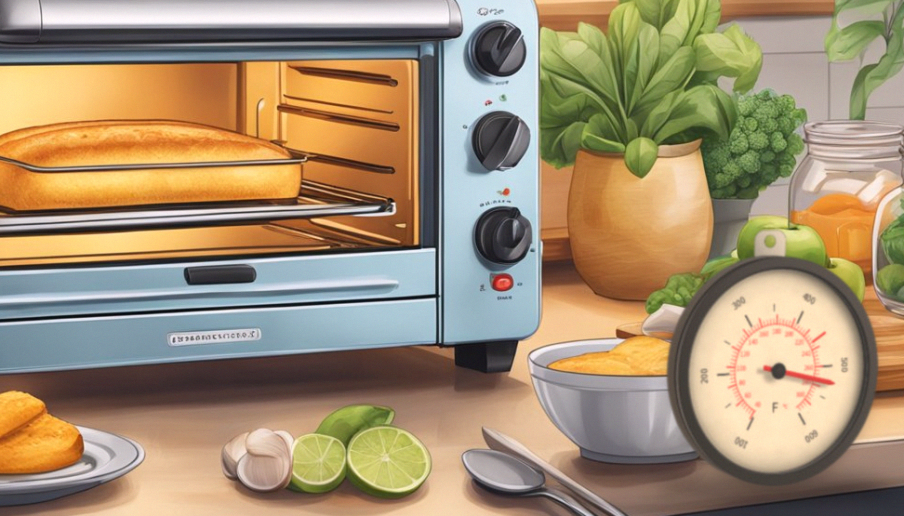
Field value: {"value": 525, "unit": "°F"}
